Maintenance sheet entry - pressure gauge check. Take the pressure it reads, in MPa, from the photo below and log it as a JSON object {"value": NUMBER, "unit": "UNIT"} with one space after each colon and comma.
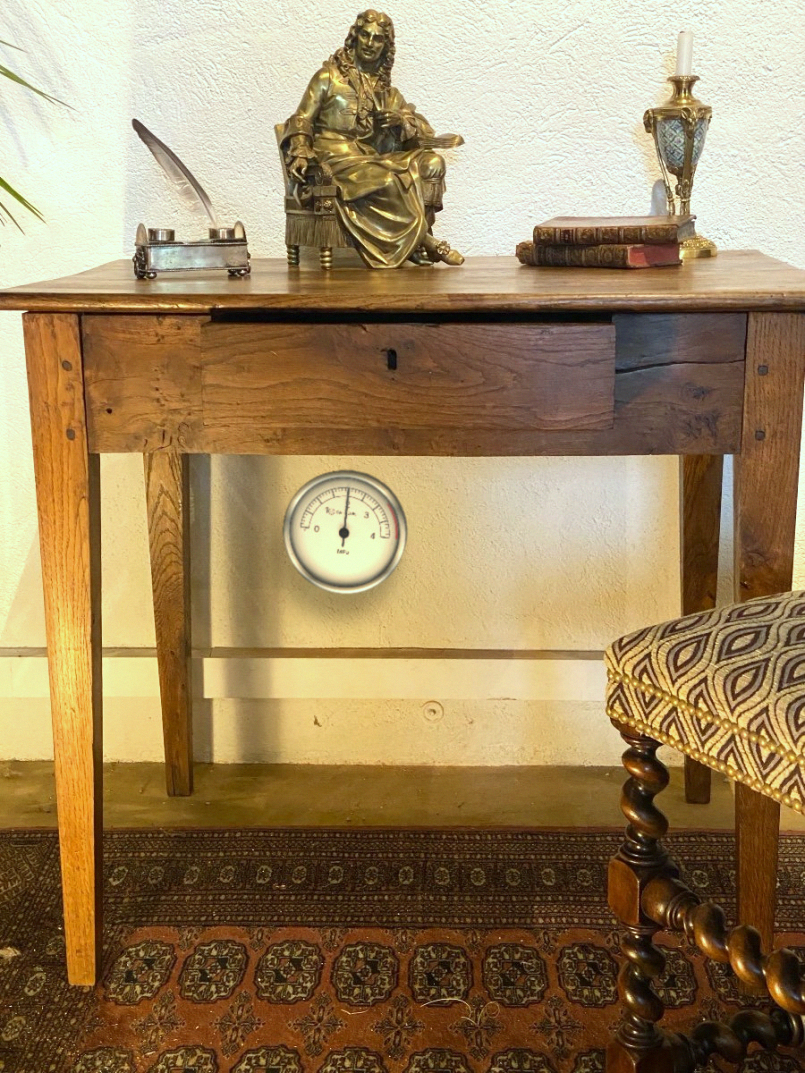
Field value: {"value": 2, "unit": "MPa"}
